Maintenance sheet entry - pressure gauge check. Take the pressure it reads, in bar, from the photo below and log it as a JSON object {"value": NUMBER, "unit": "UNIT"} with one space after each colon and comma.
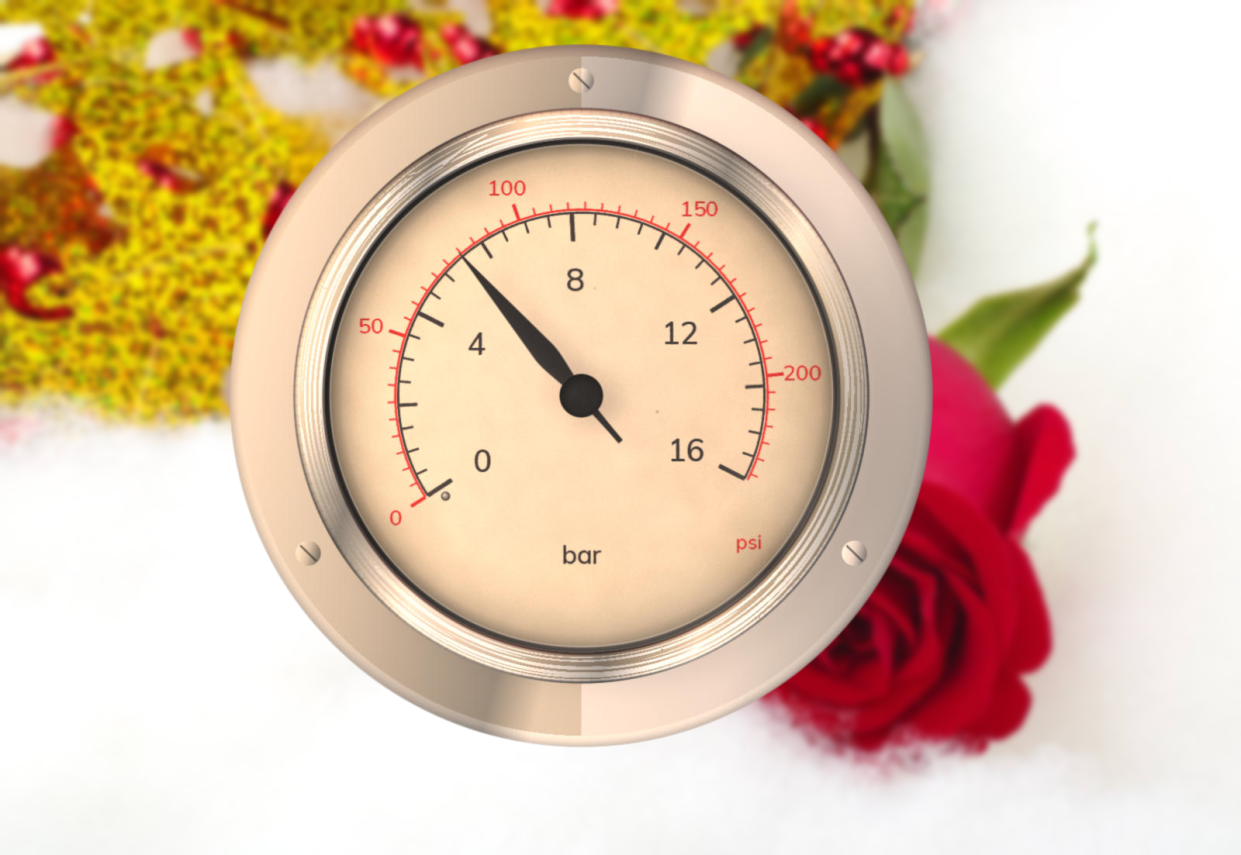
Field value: {"value": 5.5, "unit": "bar"}
